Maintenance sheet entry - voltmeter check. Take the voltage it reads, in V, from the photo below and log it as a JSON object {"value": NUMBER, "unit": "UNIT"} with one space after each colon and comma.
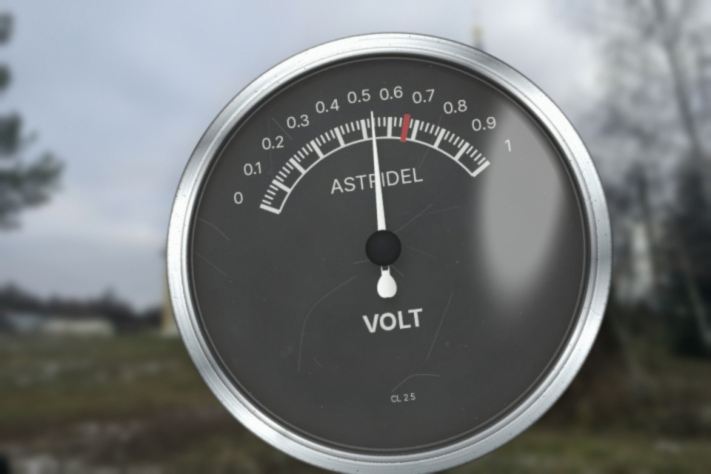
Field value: {"value": 0.54, "unit": "V"}
